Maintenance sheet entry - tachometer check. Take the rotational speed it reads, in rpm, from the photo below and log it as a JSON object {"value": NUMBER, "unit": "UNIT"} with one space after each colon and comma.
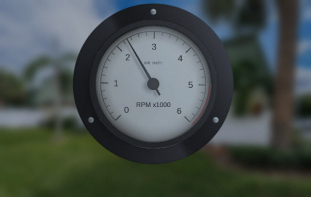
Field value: {"value": 2300, "unit": "rpm"}
